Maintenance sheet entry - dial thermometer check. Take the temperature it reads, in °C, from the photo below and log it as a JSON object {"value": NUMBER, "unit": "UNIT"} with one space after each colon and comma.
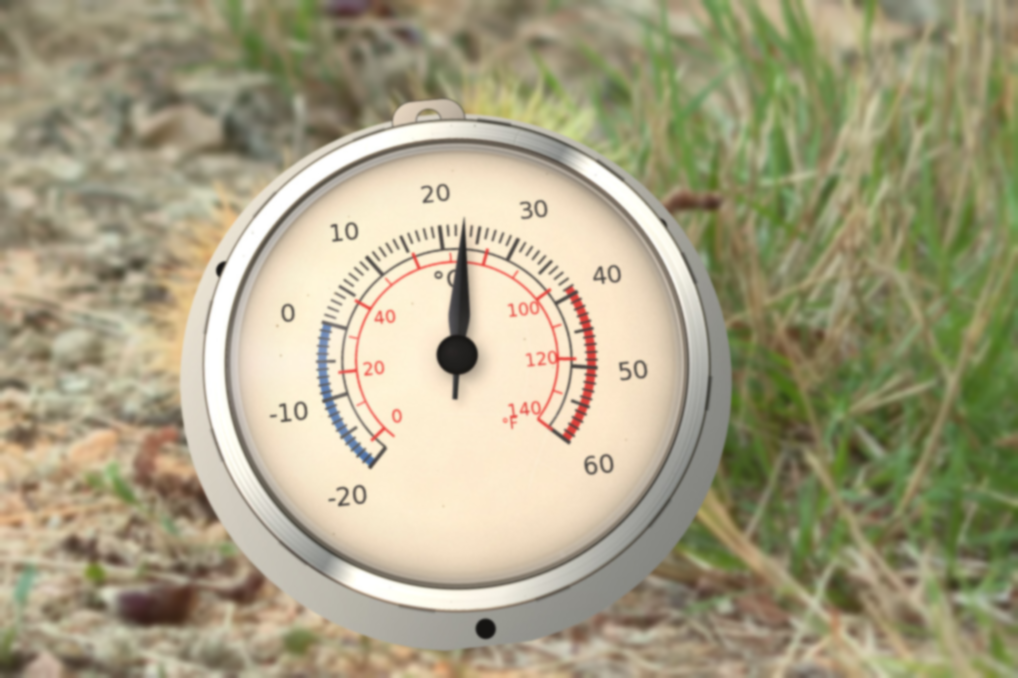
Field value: {"value": 23, "unit": "°C"}
